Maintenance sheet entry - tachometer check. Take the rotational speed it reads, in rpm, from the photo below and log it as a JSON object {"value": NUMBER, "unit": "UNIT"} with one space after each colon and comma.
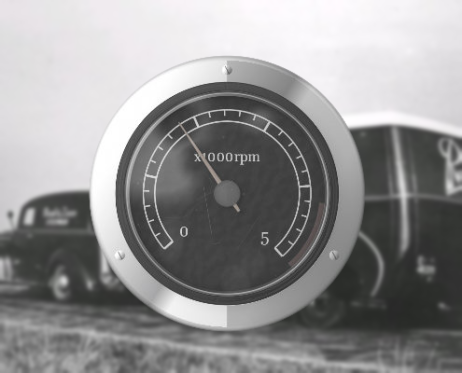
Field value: {"value": 1800, "unit": "rpm"}
